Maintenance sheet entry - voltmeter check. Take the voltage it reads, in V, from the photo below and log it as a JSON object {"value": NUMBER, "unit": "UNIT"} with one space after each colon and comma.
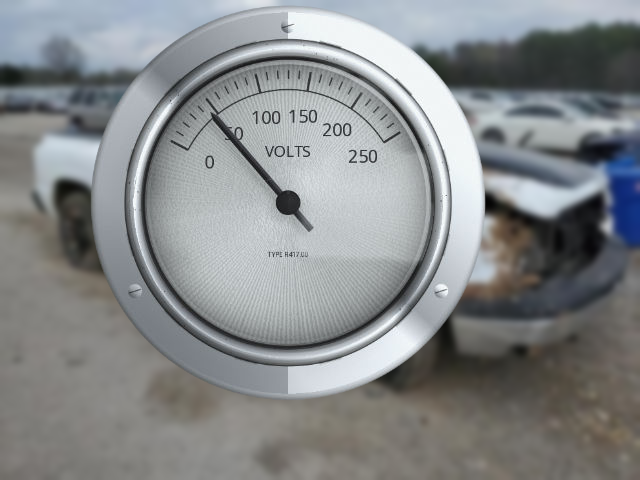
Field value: {"value": 45, "unit": "V"}
